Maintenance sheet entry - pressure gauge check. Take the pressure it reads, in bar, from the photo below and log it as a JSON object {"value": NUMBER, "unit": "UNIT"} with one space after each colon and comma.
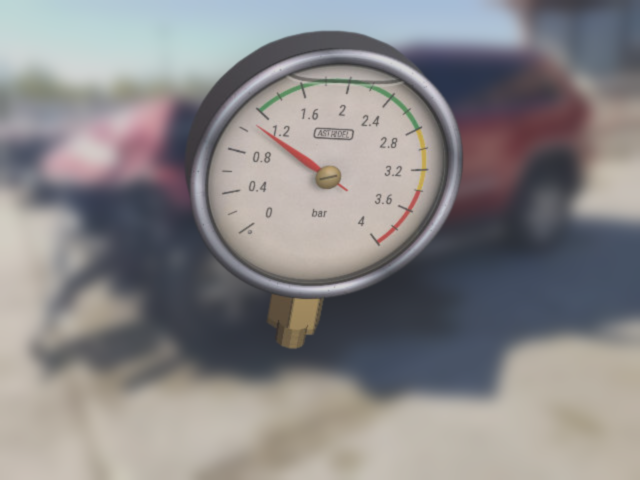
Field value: {"value": 1.1, "unit": "bar"}
